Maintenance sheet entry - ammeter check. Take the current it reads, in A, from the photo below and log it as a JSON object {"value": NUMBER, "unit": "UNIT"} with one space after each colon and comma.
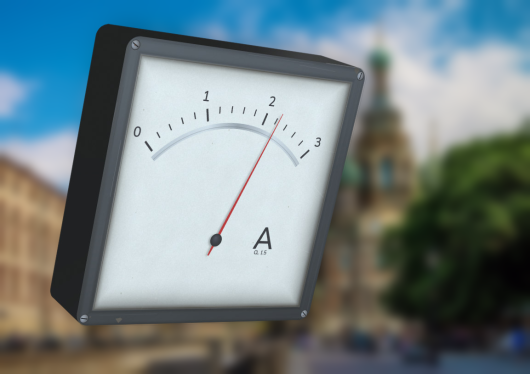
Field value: {"value": 2.2, "unit": "A"}
